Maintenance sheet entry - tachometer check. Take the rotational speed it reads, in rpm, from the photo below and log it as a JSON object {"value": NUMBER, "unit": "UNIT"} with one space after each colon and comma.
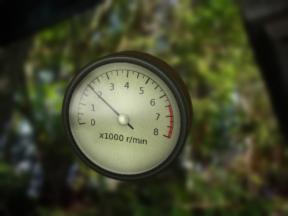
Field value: {"value": 2000, "unit": "rpm"}
